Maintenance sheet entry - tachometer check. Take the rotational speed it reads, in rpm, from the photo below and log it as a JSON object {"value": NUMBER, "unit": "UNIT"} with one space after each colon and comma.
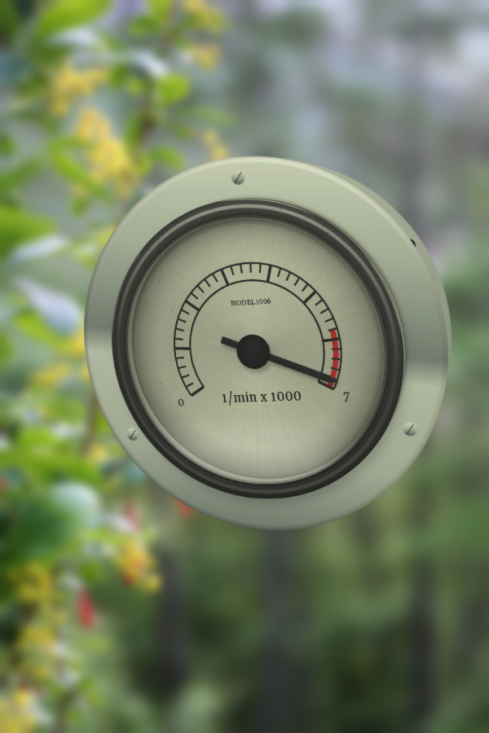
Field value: {"value": 6800, "unit": "rpm"}
